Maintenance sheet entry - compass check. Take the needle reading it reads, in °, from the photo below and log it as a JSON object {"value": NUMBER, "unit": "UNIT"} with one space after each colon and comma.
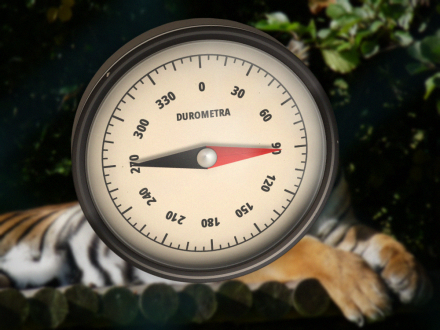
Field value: {"value": 90, "unit": "°"}
